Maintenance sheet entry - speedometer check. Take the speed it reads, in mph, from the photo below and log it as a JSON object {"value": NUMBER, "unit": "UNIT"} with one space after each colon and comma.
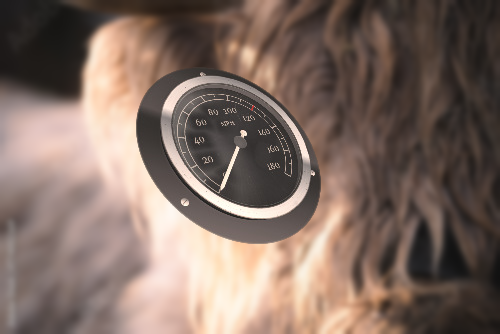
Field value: {"value": 0, "unit": "mph"}
